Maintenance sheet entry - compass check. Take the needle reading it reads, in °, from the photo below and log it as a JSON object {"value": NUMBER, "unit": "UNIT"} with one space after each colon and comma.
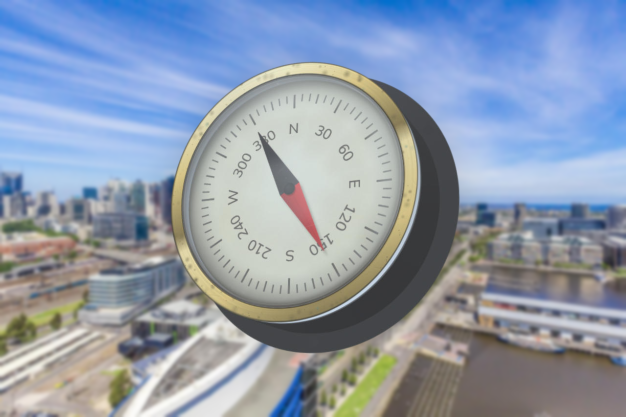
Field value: {"value": 150, "unit": "°"}
